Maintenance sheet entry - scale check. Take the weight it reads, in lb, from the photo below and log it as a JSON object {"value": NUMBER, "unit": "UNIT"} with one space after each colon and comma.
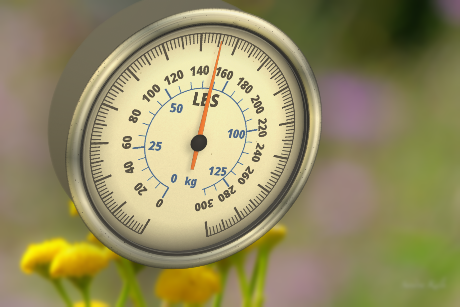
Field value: {"value": 150, "unit": "lb"}
